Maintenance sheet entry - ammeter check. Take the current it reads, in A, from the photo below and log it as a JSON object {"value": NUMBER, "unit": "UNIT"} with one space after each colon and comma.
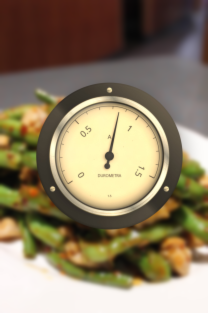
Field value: {"value": 0.85, "unit": "A"}
